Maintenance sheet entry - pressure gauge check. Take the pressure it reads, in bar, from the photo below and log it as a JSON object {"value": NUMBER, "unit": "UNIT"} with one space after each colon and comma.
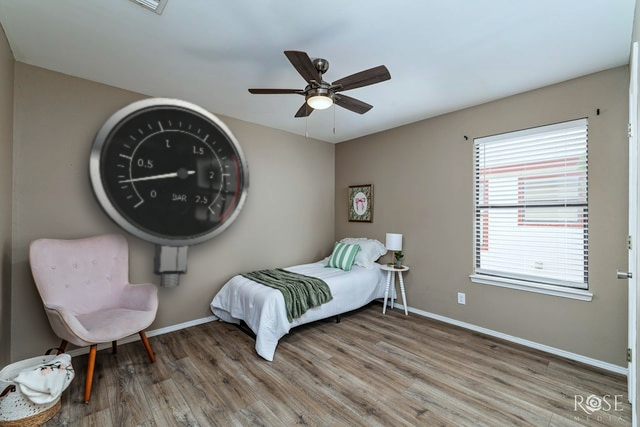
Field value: {"value": 0.25, "unit": "bar"}
